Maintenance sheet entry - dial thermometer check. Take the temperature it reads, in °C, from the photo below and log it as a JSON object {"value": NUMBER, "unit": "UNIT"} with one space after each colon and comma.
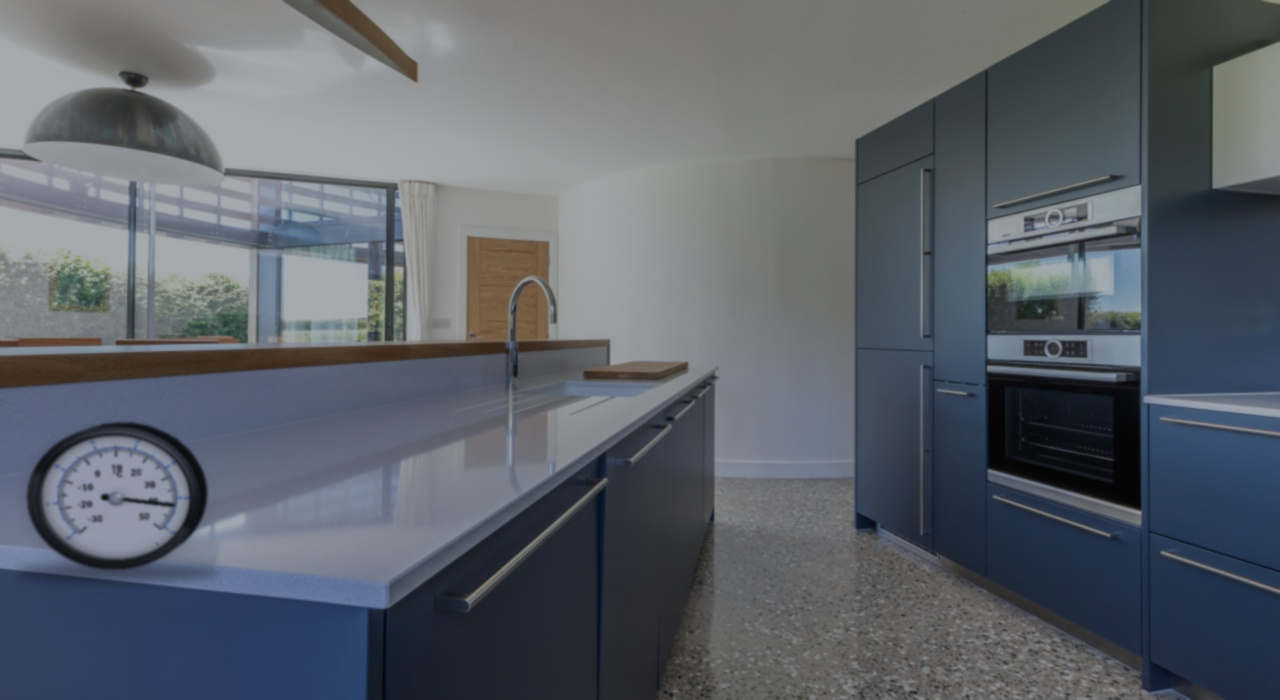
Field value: {"value": 40, "unit": "°C"}
